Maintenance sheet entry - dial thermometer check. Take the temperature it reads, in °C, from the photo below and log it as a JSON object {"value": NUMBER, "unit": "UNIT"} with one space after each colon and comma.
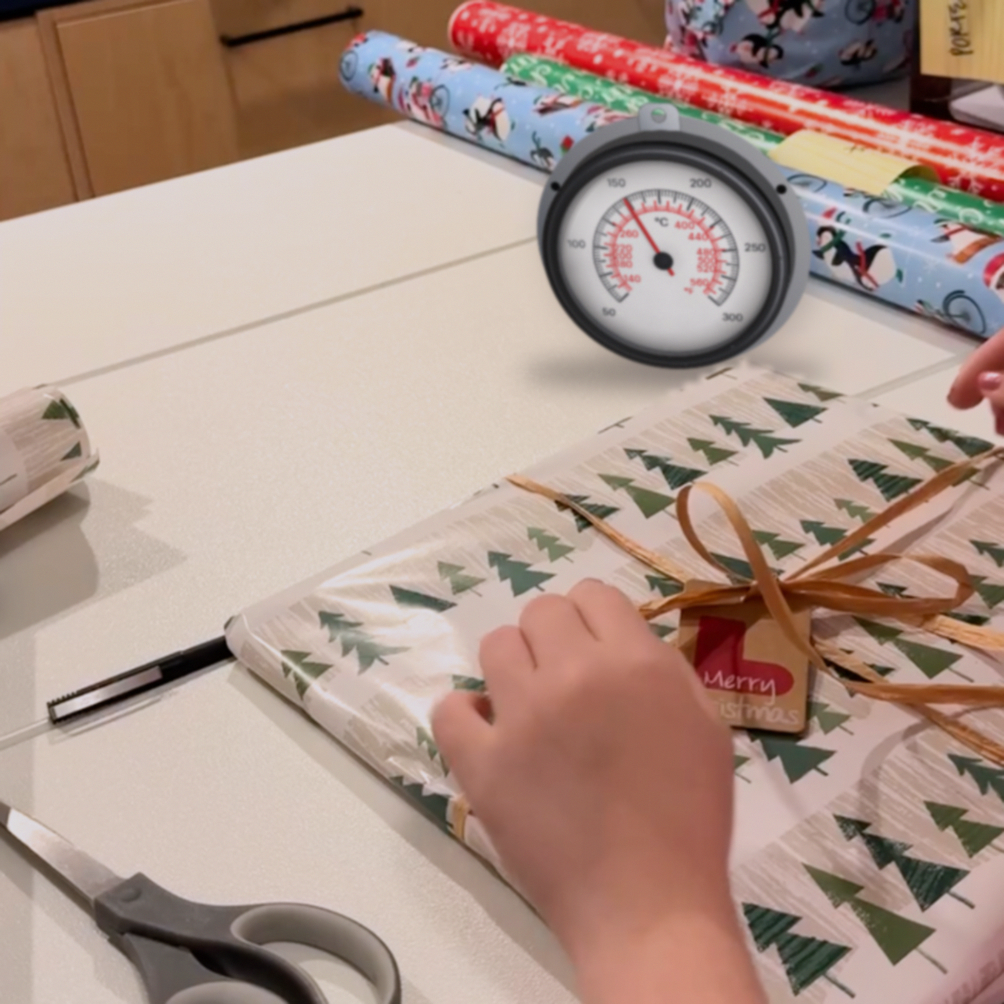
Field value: {"value": 150, "unit": "°C"}
